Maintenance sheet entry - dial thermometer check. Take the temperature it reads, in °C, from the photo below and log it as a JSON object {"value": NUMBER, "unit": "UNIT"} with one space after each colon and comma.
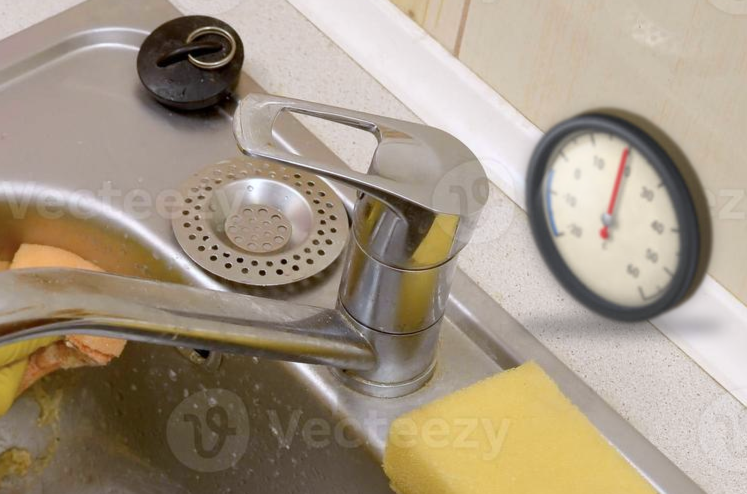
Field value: {"value": 20, "unit": "°C"}
